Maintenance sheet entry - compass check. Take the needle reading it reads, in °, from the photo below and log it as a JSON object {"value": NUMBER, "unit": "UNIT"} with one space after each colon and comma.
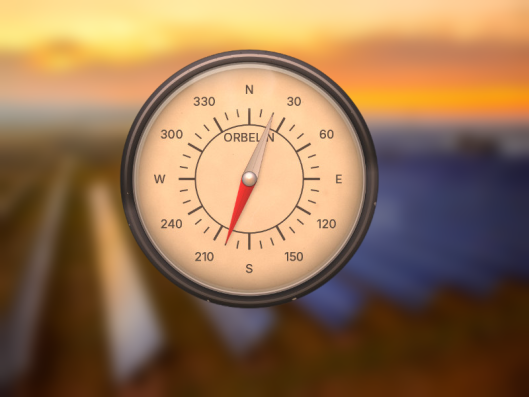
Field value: {"value": 200, "unit": "°"}
